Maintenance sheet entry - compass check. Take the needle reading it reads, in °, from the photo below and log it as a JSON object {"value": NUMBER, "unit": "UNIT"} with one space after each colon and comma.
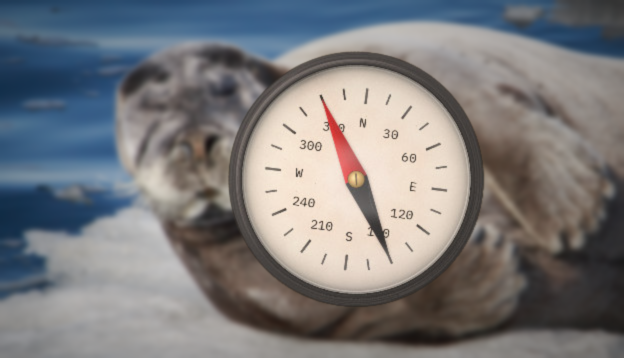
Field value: {"value": 330, "unit": "°"}
